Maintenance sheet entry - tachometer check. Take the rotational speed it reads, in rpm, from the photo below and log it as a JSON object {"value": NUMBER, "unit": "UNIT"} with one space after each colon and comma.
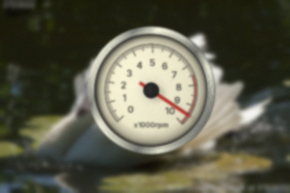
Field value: {"value": 9500, "unit": "rpm"}
